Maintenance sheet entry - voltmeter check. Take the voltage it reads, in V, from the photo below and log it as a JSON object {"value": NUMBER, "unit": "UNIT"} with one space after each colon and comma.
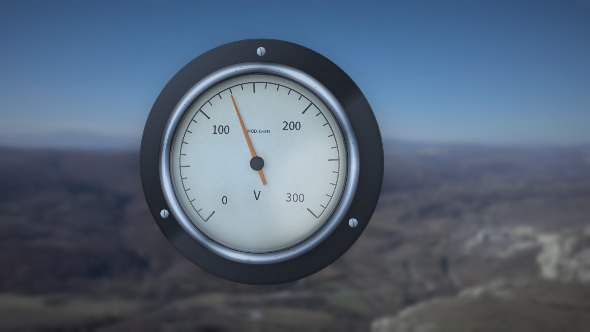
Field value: {"value": 130, "unit": "V"}
